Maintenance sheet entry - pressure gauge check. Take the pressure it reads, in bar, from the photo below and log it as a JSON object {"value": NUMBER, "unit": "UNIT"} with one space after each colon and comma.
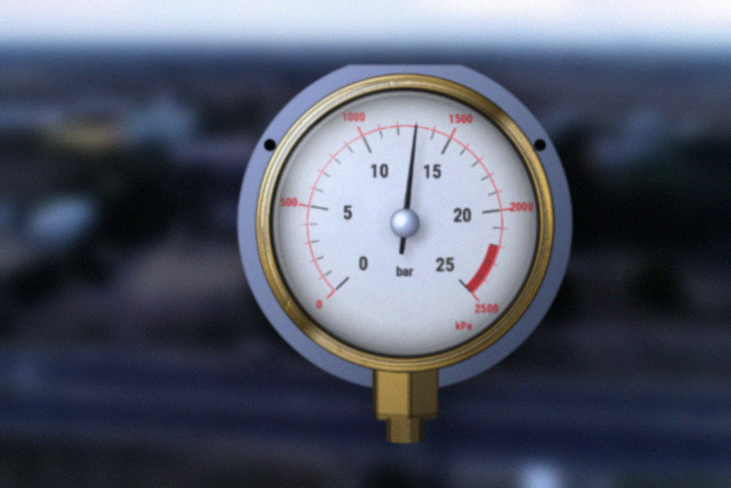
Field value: {"value": 13, "unit": "bar"}
